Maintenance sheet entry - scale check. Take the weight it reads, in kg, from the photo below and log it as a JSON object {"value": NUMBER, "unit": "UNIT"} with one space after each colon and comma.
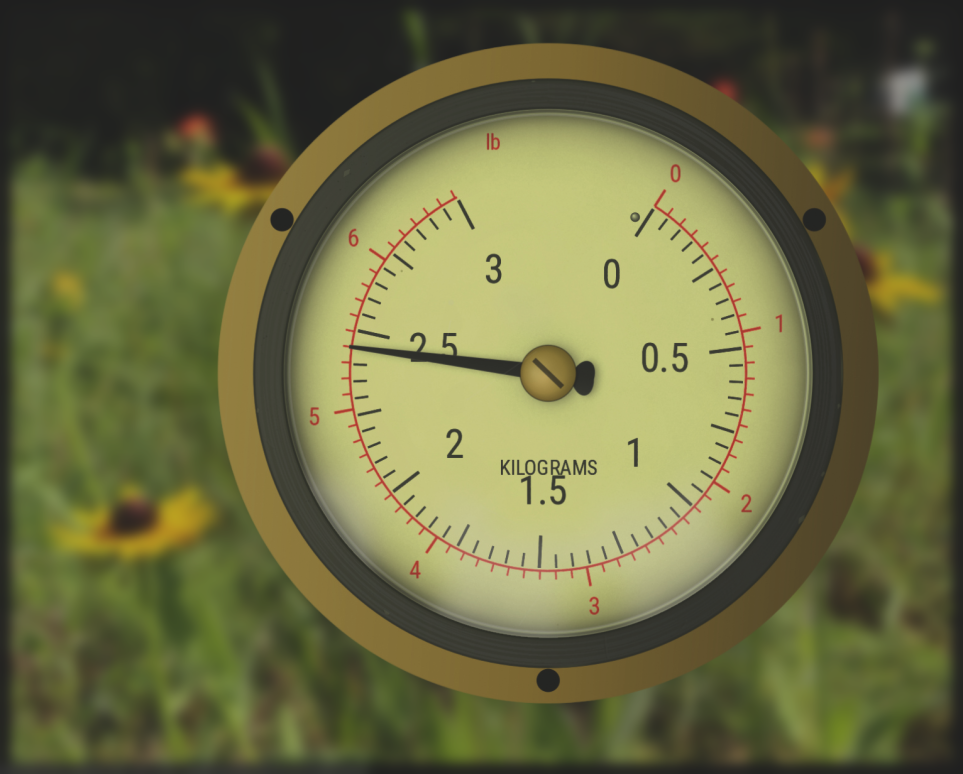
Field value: {"value": 2.45, "unit": "kg"}
